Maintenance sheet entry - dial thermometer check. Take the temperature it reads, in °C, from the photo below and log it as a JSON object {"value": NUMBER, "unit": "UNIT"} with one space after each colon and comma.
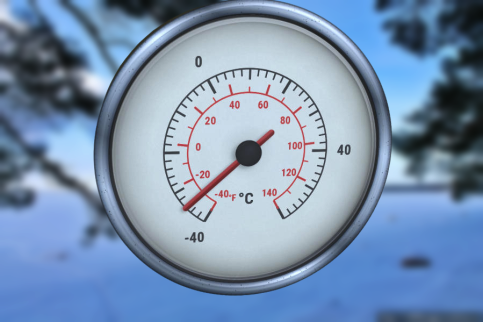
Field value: {"value": -34, "unit": "°C"}
